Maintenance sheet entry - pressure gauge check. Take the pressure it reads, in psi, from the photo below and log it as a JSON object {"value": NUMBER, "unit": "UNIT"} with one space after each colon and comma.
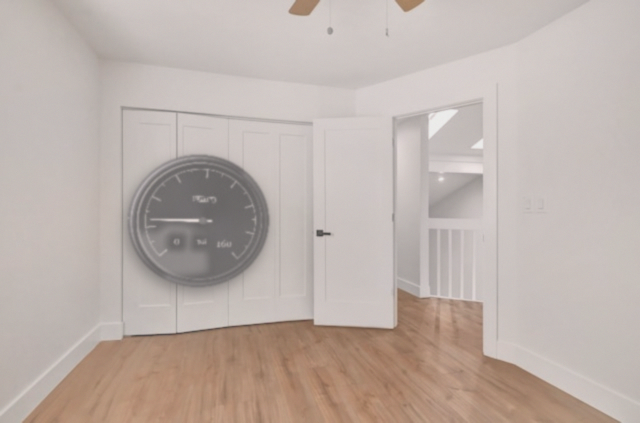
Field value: {"value": 25, "unit": "psi"}
